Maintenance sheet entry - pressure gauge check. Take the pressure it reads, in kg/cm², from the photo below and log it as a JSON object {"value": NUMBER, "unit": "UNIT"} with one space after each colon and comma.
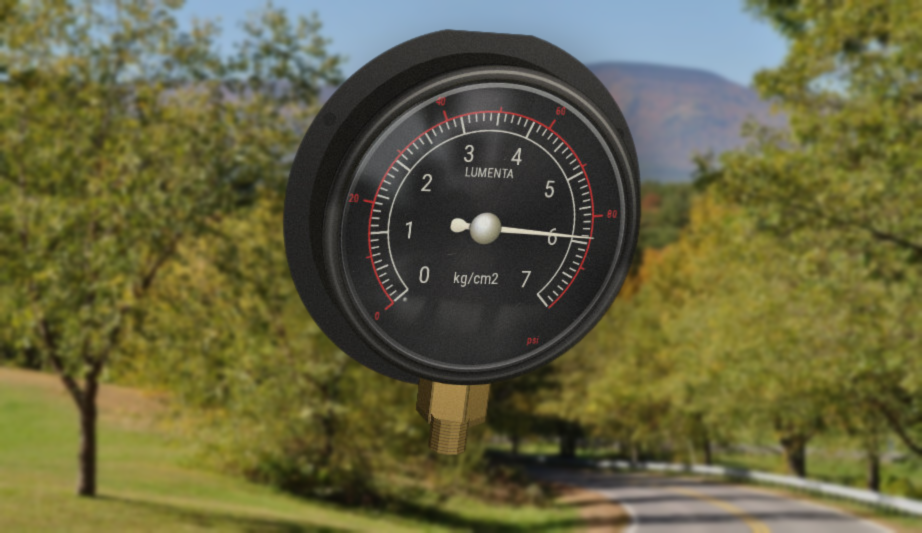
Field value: {"value": 5.9, "unit": "kg/cm²"}
